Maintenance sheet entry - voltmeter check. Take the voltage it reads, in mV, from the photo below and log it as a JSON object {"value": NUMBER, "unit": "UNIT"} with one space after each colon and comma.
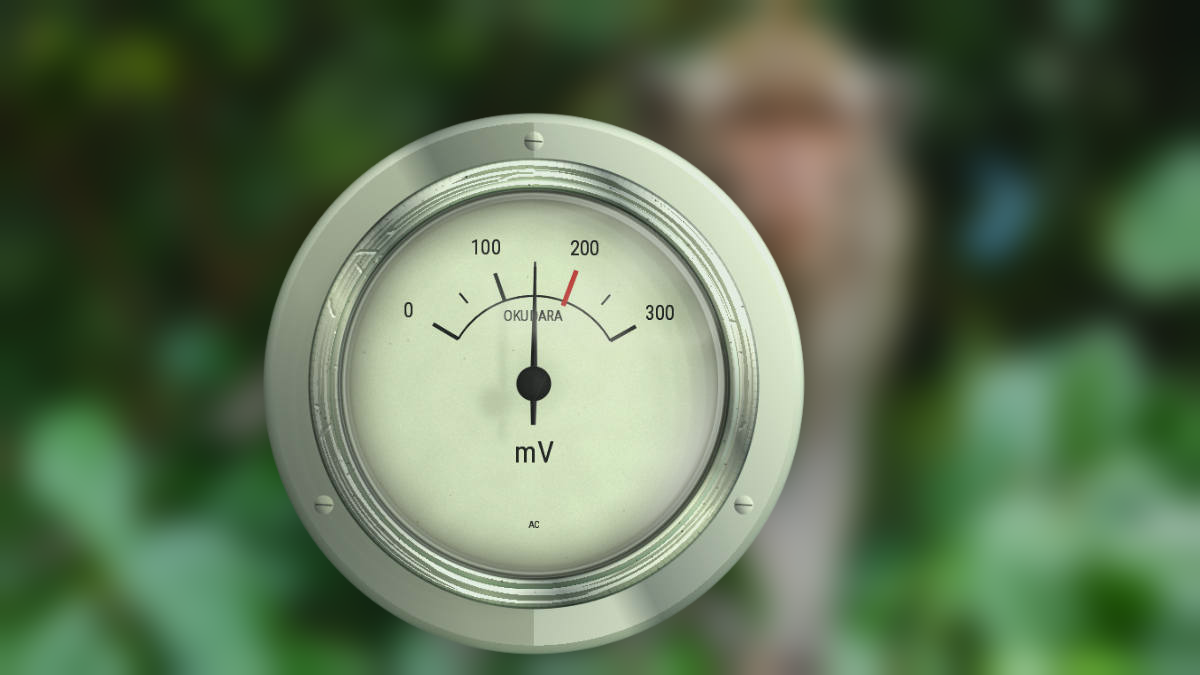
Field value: {"value": 150, "unit": "mV"}
